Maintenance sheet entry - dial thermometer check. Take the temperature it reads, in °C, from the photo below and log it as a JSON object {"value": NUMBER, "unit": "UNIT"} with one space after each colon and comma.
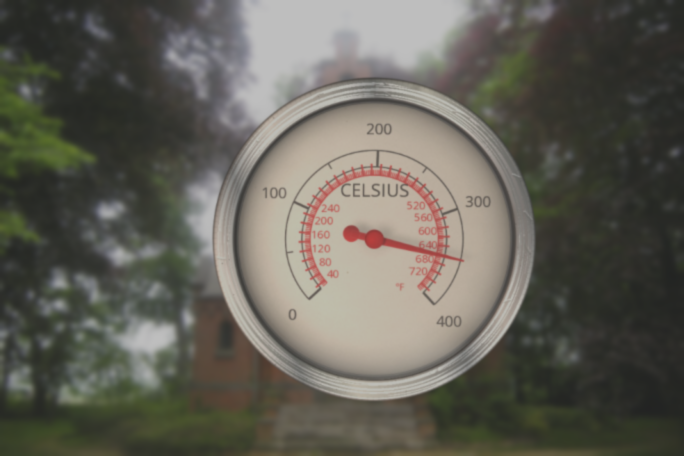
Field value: {"value": 350, "unit": "°C"}
